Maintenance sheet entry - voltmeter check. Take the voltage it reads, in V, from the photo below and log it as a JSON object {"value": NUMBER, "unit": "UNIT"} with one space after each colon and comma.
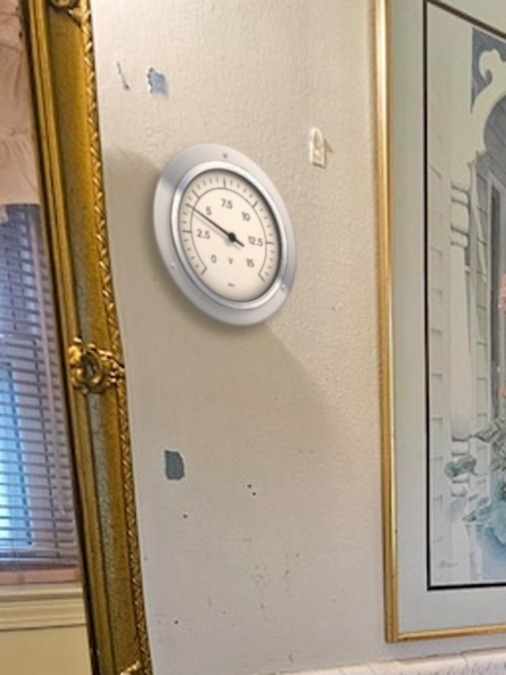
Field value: {"value": 4, "unit": "V"}
